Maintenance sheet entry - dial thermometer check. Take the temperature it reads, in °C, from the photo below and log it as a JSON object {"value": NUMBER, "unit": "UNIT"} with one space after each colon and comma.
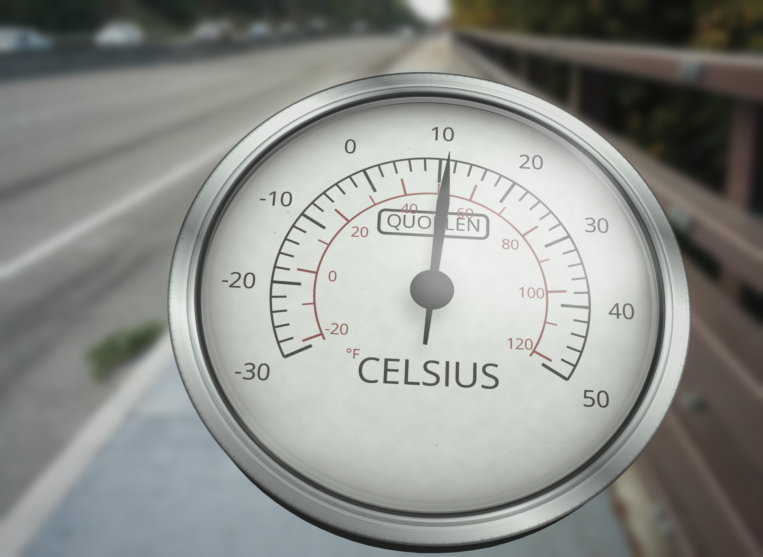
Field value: {"value": 11, "unit": "°C"}
